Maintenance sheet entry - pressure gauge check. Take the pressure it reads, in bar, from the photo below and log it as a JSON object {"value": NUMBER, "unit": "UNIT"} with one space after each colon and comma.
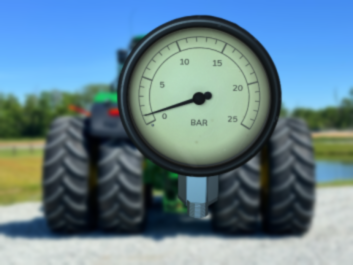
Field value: {"value": 1, "unit": "bar"}
